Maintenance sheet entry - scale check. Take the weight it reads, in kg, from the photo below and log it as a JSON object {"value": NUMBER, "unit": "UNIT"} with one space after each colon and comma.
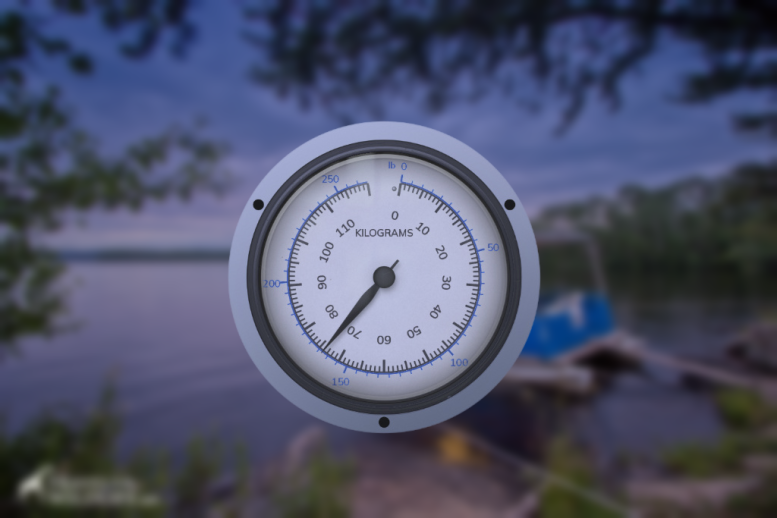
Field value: {"value": 74, "unit": "kg"}
